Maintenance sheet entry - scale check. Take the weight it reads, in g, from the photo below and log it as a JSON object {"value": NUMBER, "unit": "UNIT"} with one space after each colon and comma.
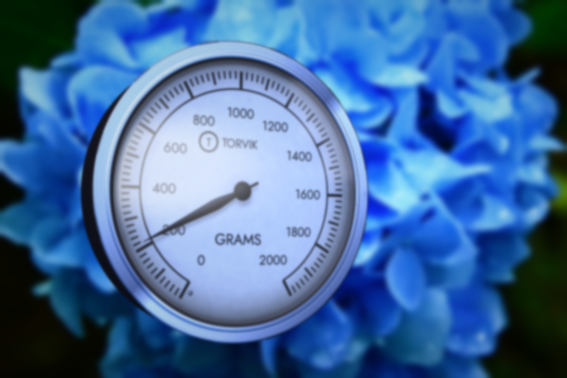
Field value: {"value": 220, "unit": "g"}
